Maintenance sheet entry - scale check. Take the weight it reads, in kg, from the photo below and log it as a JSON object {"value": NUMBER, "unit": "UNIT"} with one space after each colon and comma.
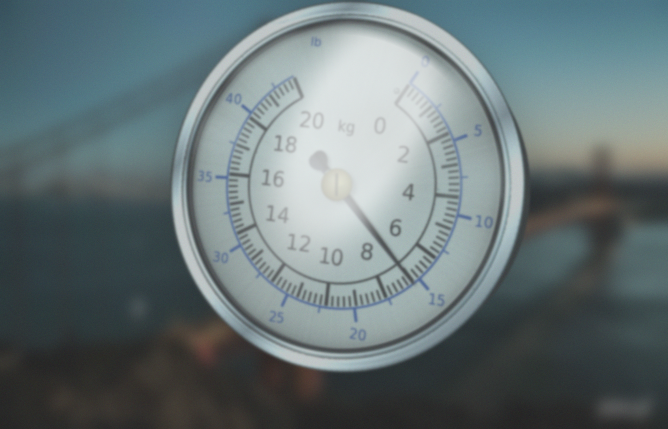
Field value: {"value": 7, "unit": "kg"}
